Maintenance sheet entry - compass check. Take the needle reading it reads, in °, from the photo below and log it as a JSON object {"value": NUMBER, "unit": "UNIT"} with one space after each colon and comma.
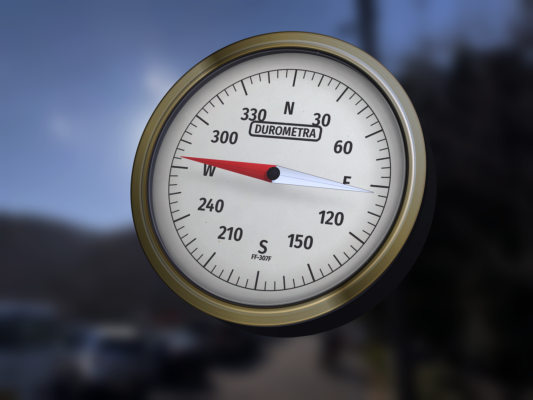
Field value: {"value": 275, "unit": "°"}
